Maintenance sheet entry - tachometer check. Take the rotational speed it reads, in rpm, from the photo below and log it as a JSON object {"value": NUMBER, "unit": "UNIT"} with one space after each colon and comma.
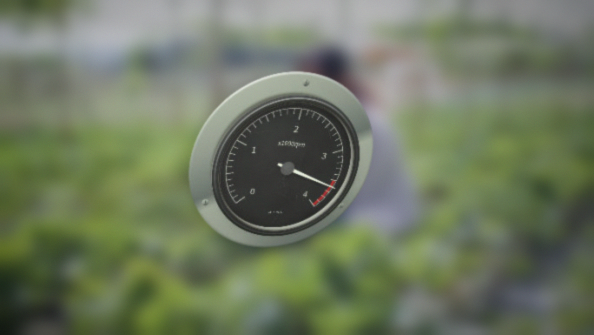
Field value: {"value": 3600, "unit": "rpm"}
